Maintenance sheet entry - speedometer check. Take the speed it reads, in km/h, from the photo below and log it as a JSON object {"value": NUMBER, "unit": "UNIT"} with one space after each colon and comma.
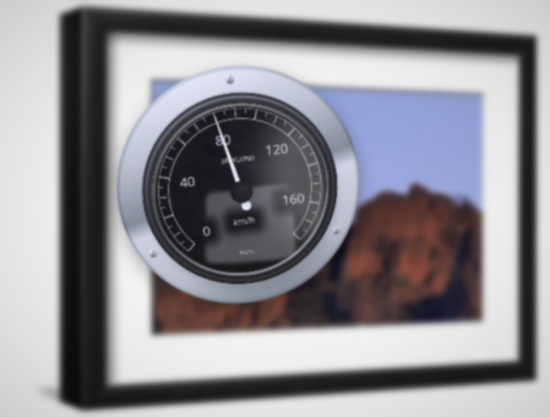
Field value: {"value": 80, "unit": "km/h"}
